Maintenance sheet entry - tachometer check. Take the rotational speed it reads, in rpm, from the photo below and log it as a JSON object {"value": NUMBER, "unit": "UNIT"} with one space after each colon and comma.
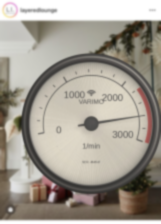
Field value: {"value": 2600, "unit": "rpm"}
